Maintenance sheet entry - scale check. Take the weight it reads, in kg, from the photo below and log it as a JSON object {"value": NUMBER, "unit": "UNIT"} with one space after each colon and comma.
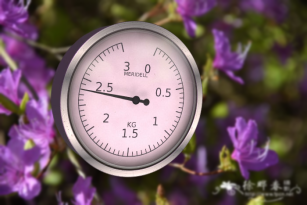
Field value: {"value": 2.4, "unit": "kg"}
